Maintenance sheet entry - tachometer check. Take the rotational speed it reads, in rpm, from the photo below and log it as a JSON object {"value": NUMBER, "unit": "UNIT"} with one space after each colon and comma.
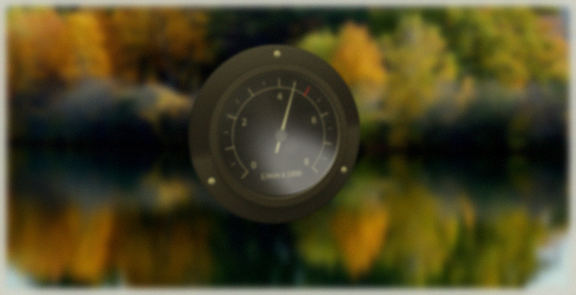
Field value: {"value": 4500, "unit": "rpm"}
